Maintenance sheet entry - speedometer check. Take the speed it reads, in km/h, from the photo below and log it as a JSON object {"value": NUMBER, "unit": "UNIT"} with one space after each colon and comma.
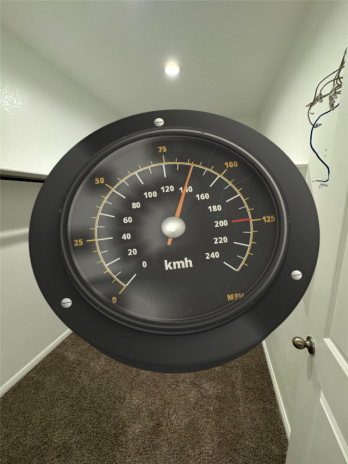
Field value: {"value": 140, "unit": "km/h"}
